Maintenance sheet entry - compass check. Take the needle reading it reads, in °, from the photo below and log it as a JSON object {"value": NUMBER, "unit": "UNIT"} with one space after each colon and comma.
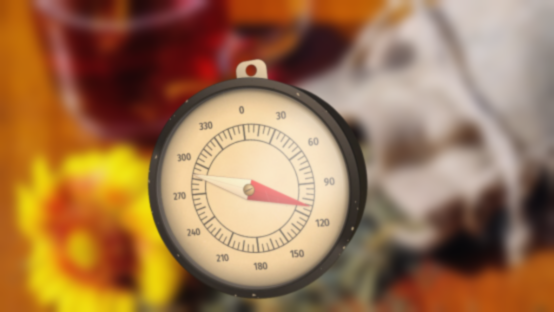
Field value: {"value": 110, "unit": "°"}
